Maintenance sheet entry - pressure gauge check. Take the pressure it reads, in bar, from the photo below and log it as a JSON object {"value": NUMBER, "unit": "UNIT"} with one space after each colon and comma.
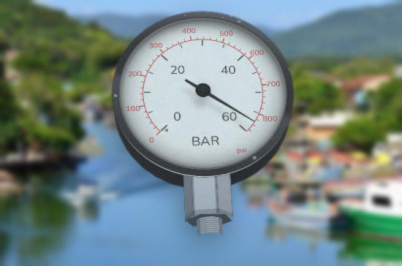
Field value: {"value": 57.5, "unit": "bar"}
